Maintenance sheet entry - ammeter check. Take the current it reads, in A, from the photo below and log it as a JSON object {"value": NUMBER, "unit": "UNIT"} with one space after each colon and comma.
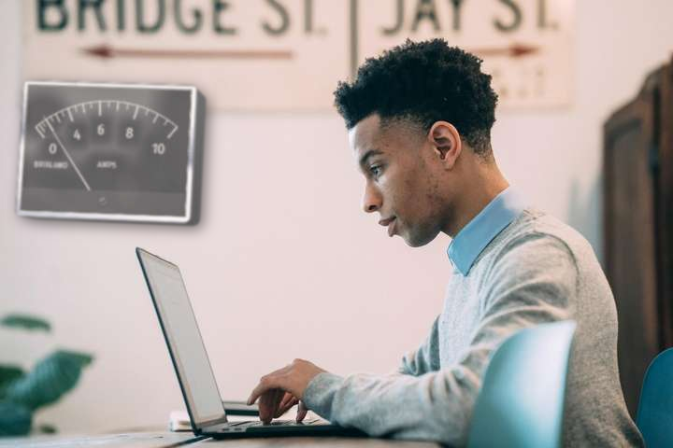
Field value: {"value": 2, "unit": "A"}
